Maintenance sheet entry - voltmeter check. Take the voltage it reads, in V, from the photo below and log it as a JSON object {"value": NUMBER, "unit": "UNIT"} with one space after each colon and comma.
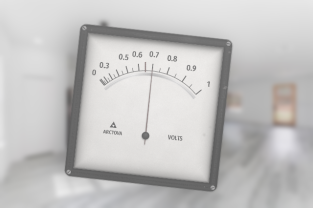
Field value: {"value": 0.7, "unit": "V"}
